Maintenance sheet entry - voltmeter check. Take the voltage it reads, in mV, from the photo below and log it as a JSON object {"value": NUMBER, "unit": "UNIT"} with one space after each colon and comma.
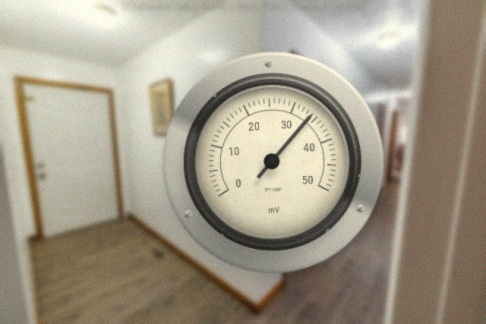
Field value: {"value": 34, "unit": "mV"}
